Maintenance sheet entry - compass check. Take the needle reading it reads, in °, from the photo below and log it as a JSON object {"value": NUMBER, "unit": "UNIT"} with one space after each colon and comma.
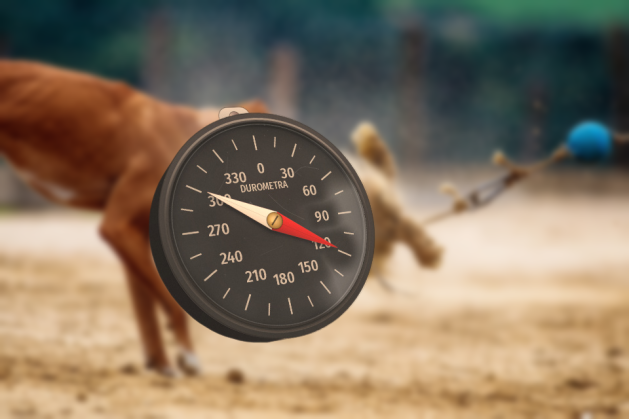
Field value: {"value": 120, "unit": "°"}
